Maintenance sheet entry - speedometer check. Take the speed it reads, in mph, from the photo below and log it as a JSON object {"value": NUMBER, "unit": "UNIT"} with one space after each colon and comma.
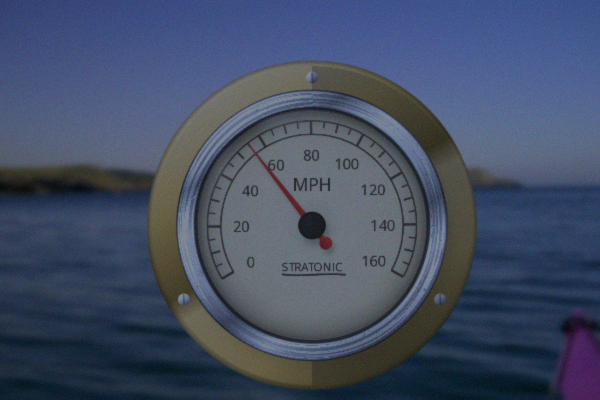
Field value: {"value": 55, "unit": "mph"}
